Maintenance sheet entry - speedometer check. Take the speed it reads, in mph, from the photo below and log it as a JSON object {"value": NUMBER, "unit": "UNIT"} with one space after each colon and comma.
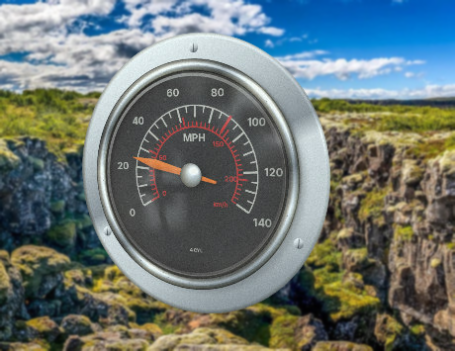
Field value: {"value": 25, "unit": "mph"}
